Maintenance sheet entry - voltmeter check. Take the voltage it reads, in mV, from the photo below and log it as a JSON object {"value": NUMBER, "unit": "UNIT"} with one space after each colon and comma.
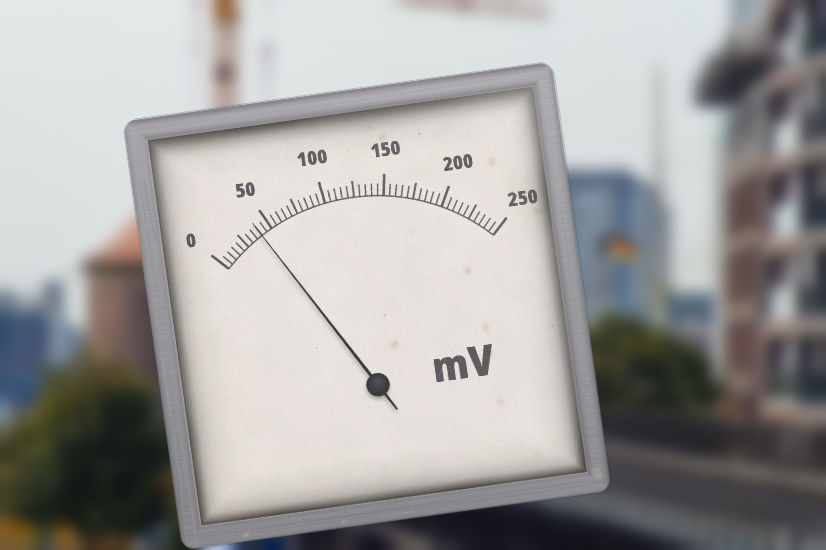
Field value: {"value": 40, "unit": "mV"}
